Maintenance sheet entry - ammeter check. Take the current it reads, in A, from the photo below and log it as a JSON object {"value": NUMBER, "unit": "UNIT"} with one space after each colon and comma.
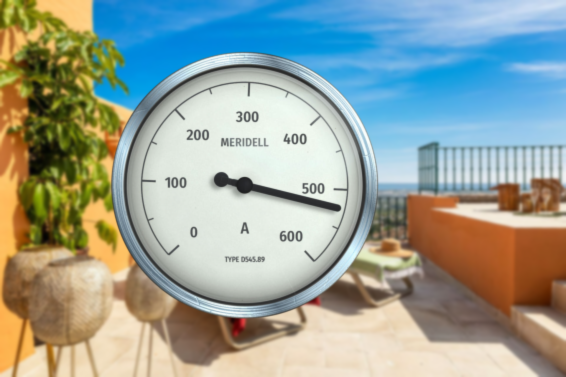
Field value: {"value": 525, "unit": "A"}
